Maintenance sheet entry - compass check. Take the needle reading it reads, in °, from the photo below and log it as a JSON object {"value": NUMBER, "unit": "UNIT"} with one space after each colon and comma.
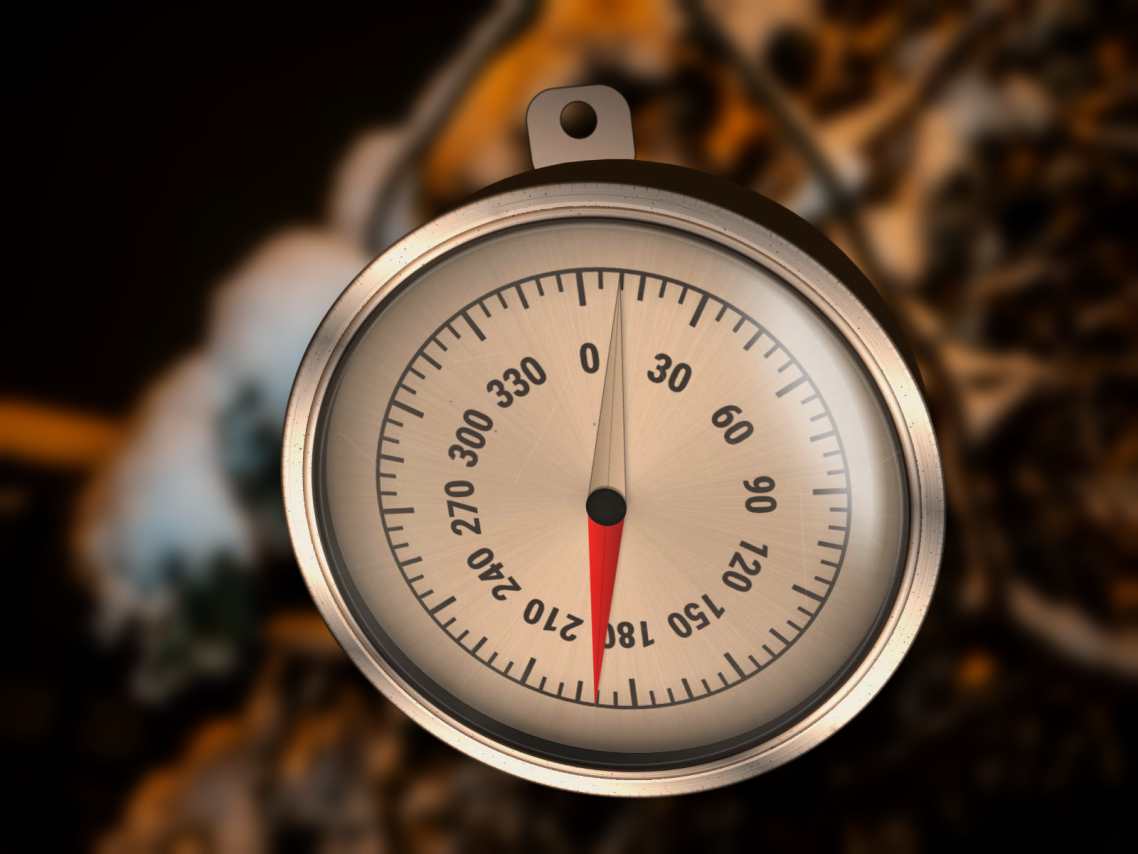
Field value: {"value": 190, "unit": "°"}
